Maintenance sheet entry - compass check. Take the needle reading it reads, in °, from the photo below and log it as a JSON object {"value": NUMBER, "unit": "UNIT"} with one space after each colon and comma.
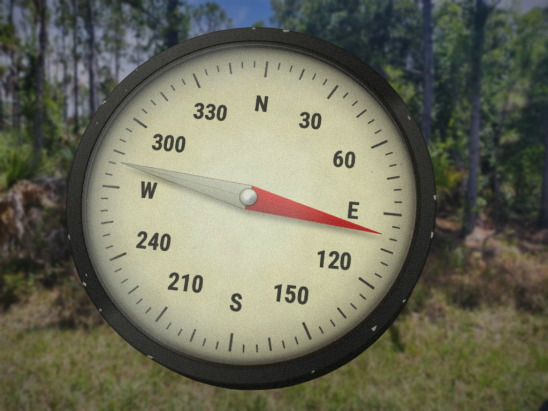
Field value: {"value": 100, "unit": "°"}
